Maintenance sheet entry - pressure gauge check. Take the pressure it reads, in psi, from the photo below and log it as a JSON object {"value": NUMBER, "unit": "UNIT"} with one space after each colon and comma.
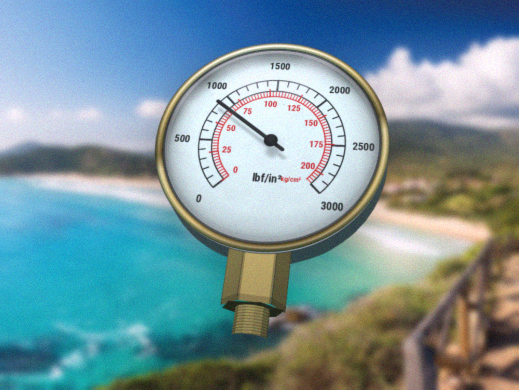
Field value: {"value": 900, "unit": "psi"}
